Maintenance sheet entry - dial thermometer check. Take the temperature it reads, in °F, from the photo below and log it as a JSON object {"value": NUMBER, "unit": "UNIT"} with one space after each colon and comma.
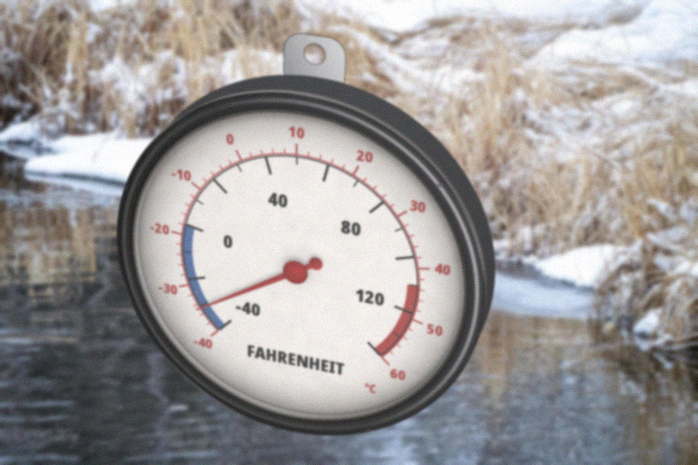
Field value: {"value": -30, "unit": "°F"}
